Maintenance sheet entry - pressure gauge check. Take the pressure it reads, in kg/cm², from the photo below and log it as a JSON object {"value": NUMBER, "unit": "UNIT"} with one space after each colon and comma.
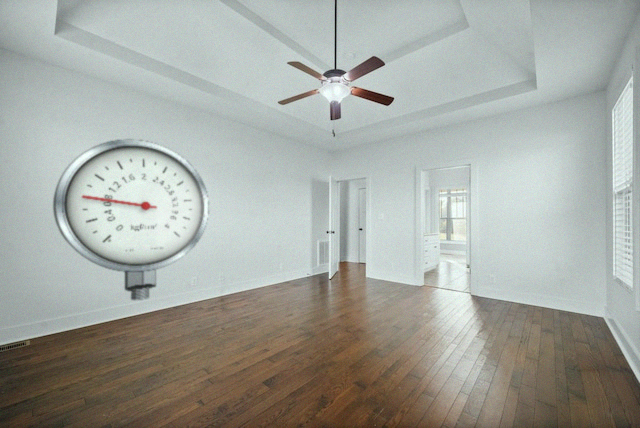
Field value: {"value": 0.8, "unit": "kg/cm²"}
